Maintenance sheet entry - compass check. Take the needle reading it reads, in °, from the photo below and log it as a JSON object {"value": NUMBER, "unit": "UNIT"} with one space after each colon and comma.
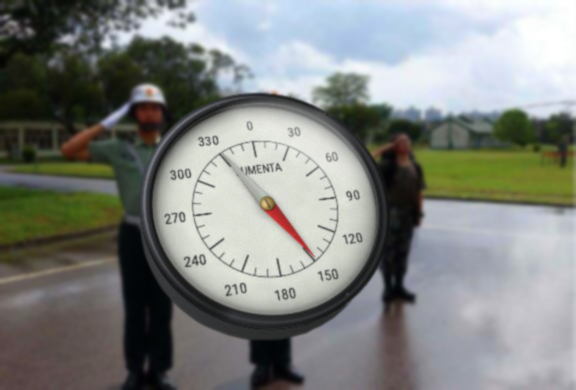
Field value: {"value": 150, "unit": "°"}
